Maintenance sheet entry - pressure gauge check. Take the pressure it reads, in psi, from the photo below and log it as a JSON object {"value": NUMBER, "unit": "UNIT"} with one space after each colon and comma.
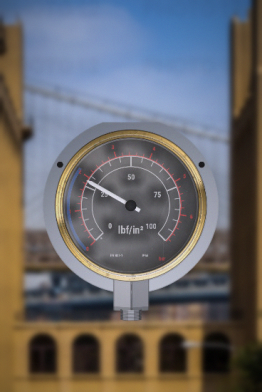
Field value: {"value": 27.5, "unit": "psi"}
